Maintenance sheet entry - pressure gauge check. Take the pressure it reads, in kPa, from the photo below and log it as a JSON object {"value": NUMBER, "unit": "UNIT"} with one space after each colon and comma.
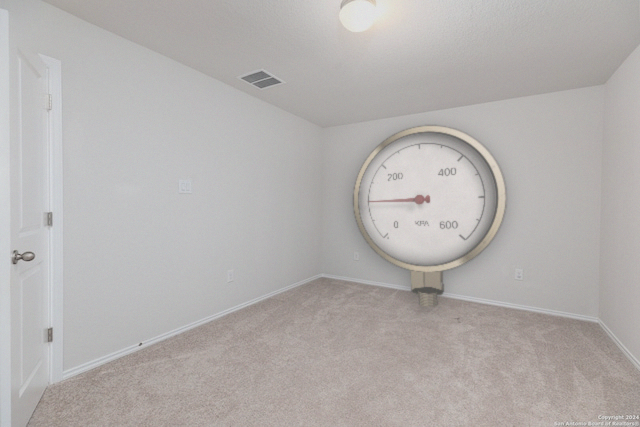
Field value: {"value": 100, "unit": "kPa"}
